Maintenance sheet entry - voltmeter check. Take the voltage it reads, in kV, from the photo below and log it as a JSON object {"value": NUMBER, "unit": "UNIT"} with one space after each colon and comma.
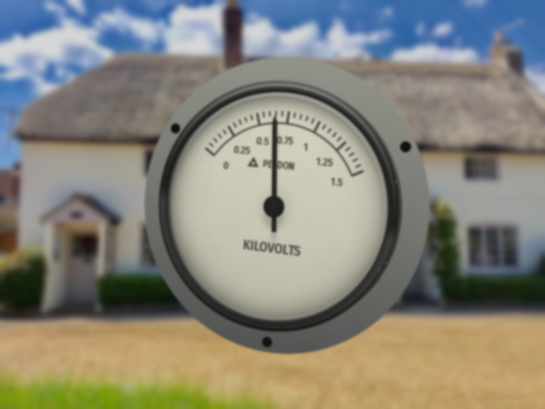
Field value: {"value": 0.65, "unit": "kV"}
